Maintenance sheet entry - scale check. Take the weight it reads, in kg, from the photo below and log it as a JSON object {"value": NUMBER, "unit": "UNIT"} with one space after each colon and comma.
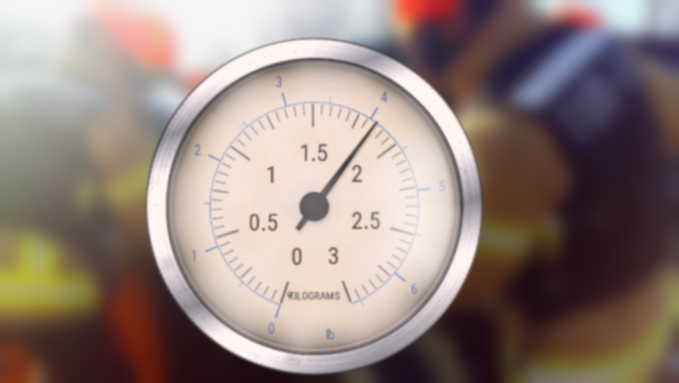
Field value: {"value": 1.85, "unit": "kg"}
